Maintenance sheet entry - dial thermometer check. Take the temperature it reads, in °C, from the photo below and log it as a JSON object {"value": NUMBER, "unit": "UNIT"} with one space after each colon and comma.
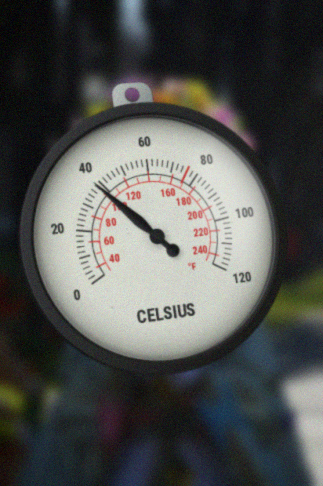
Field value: {"value": 38, "unit": "°C"}
